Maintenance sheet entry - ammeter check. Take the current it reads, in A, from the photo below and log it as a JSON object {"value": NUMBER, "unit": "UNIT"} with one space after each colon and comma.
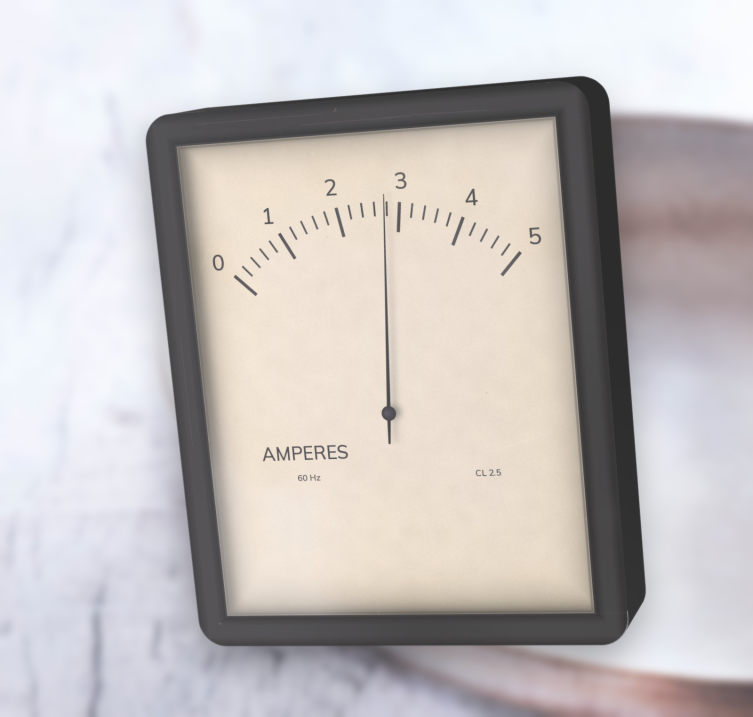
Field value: {"value": 2.8, "unit": "A"}
